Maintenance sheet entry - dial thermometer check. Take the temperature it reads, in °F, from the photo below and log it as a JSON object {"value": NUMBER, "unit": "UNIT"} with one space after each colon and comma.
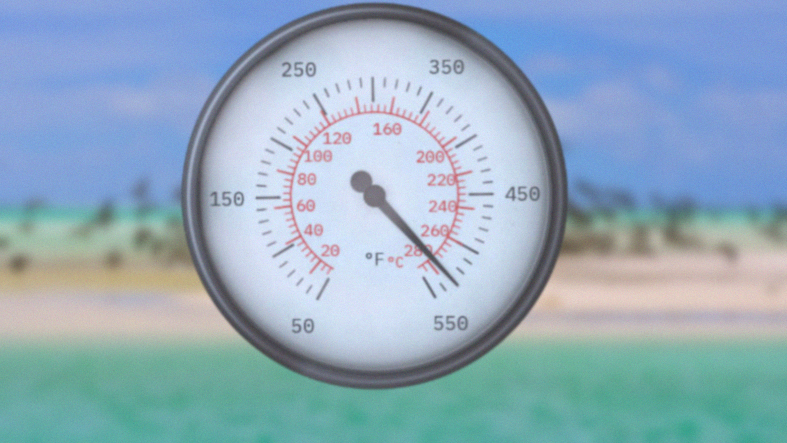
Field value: {"value": 530, "unit": "°F"}
